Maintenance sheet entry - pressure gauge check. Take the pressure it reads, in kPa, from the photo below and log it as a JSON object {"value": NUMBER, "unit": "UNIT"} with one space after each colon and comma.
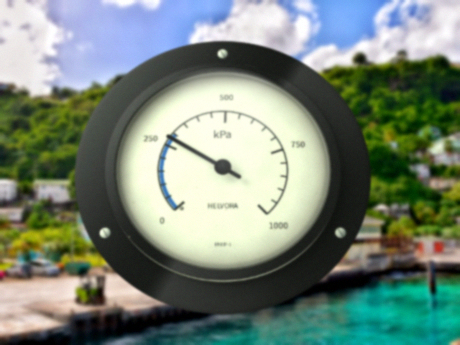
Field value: {"value": 275, "unit": "kPa"}
